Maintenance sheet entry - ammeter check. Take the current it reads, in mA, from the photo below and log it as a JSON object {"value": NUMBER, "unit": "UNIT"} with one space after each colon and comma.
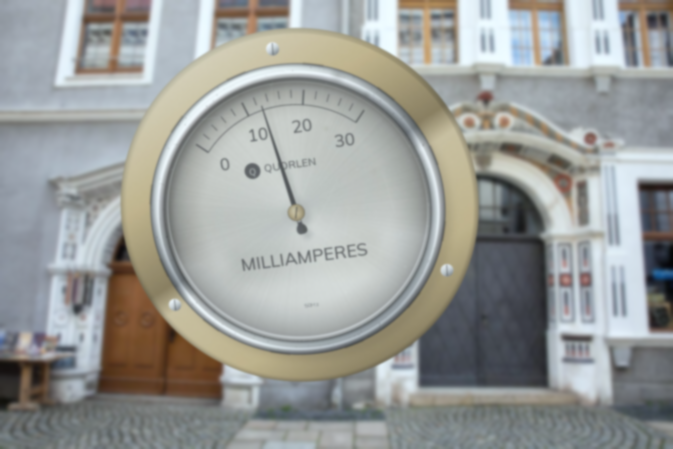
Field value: {"value": 13, "unit": "mA"}
